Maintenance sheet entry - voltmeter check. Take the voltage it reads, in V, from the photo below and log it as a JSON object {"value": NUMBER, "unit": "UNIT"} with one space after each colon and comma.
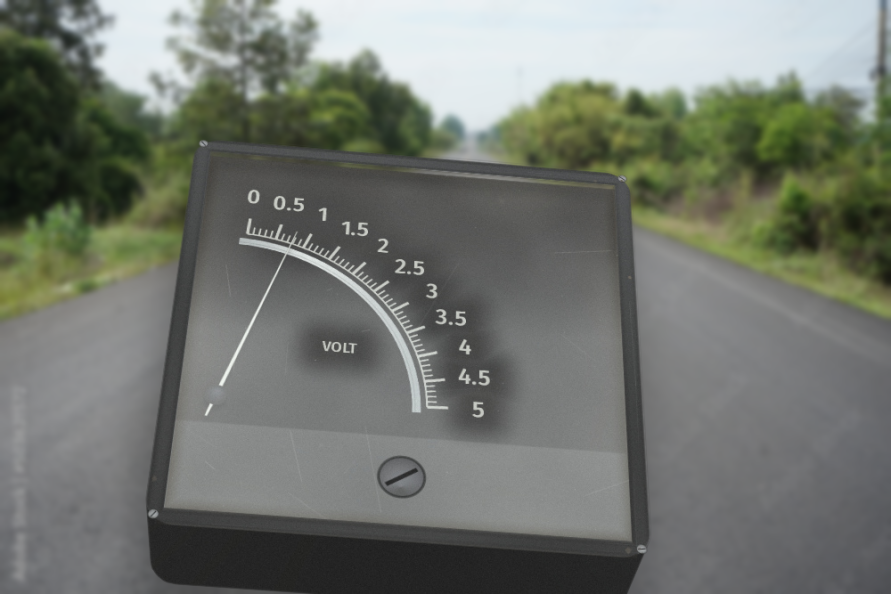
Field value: {"value": 0.8, "unit": "V"}
